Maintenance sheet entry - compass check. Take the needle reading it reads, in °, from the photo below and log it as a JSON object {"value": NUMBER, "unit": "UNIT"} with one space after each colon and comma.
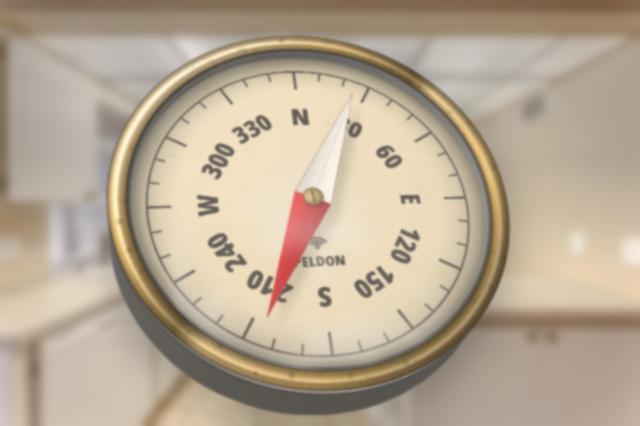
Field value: {"value": 205, "unit": "°"}
